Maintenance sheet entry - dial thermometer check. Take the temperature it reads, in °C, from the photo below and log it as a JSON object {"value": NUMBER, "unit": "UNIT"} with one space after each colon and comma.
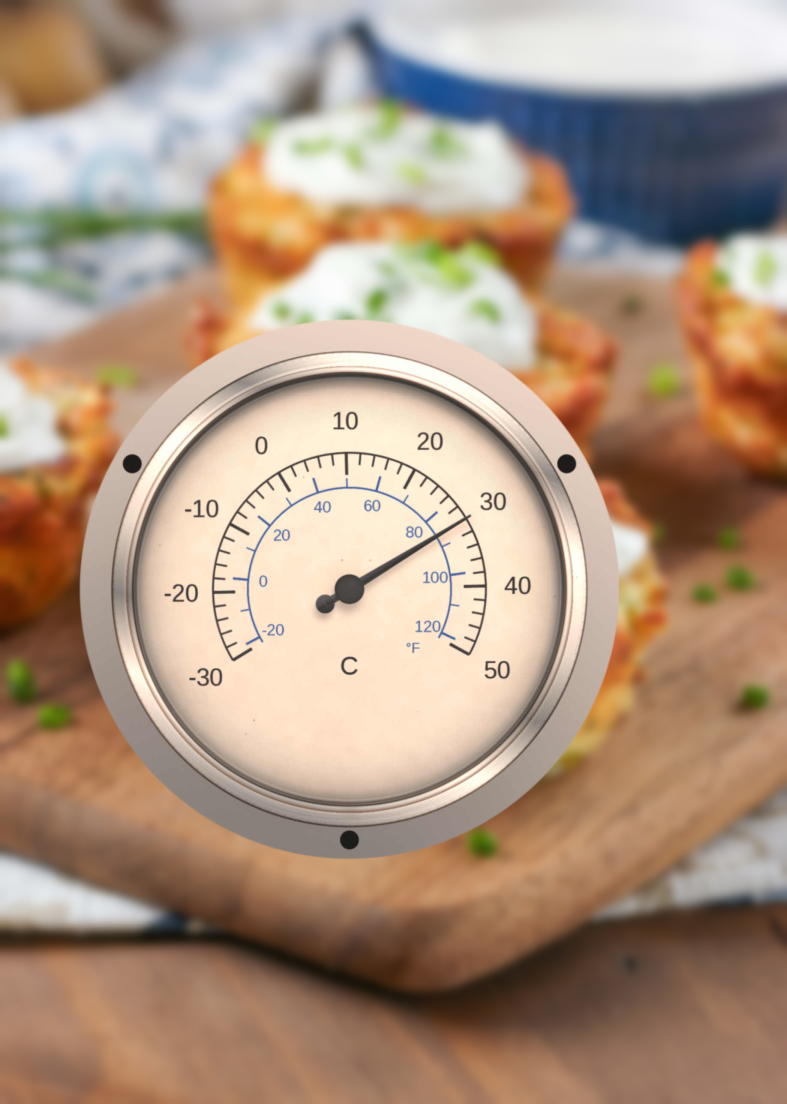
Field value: {"value": 30, "unit": "°C"}
